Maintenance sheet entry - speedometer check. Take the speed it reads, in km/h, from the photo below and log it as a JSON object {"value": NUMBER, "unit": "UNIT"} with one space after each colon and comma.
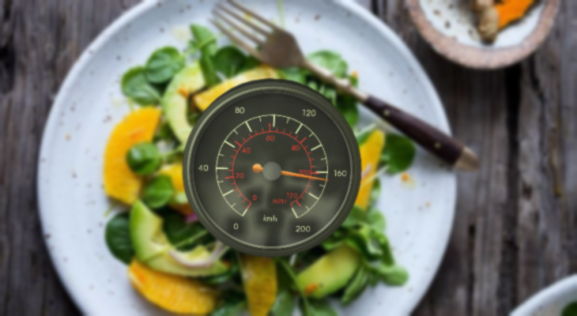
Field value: {"value": 165, "unit": "km/h"}
